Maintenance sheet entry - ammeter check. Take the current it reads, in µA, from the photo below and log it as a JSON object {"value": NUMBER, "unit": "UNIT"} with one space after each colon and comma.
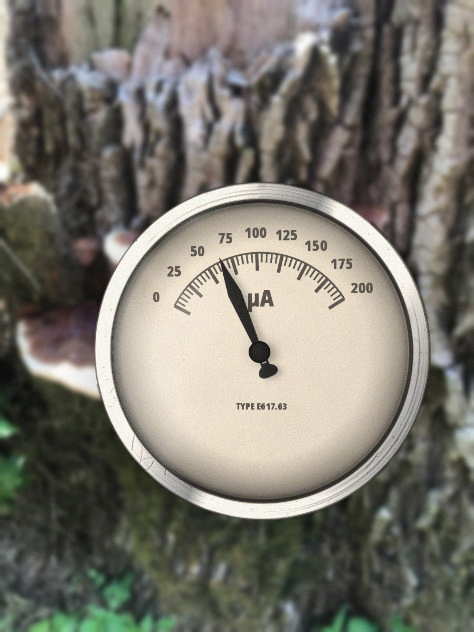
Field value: {"value": 65, "unit": "µA"}
